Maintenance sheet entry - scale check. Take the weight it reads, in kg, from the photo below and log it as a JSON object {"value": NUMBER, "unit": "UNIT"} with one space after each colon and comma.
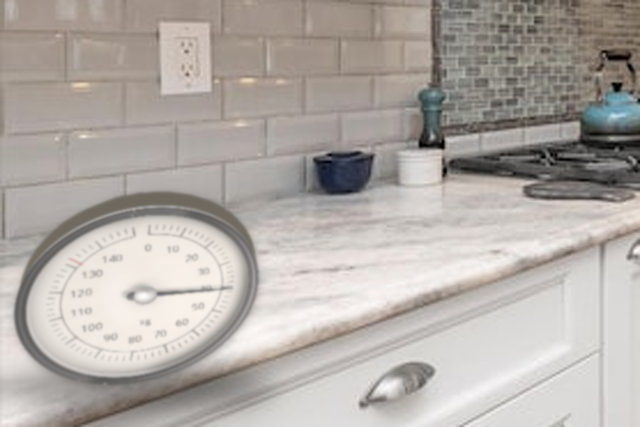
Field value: {"value": 40, "unit": "kg"}
